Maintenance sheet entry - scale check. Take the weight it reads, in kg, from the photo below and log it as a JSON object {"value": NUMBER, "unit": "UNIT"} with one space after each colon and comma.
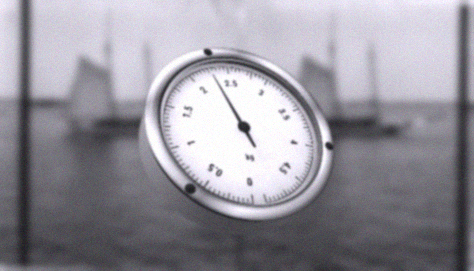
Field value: {"value": 2.25, "unit": "kg"}
